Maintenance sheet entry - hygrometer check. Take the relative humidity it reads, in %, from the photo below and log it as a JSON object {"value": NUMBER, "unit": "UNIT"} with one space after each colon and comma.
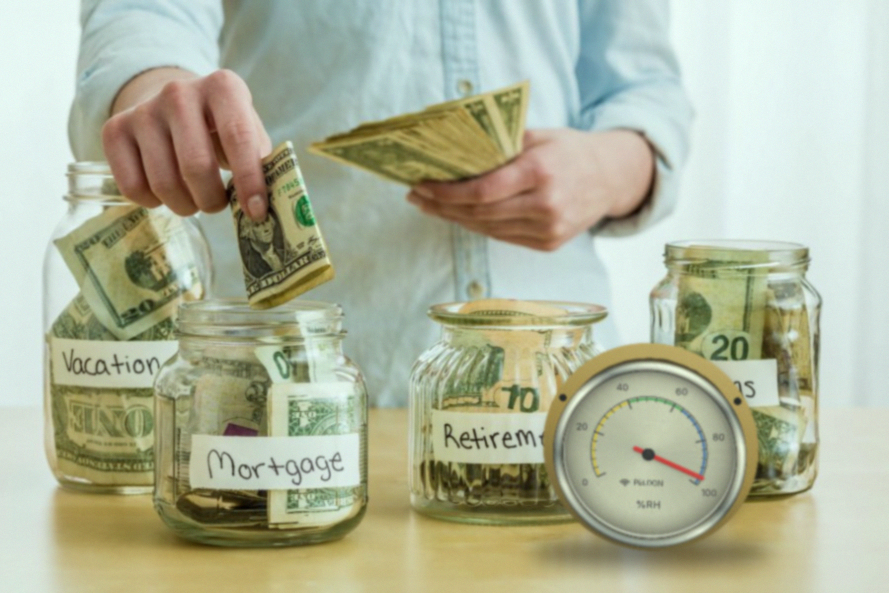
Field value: {"value": 96, "unit": "%"}
